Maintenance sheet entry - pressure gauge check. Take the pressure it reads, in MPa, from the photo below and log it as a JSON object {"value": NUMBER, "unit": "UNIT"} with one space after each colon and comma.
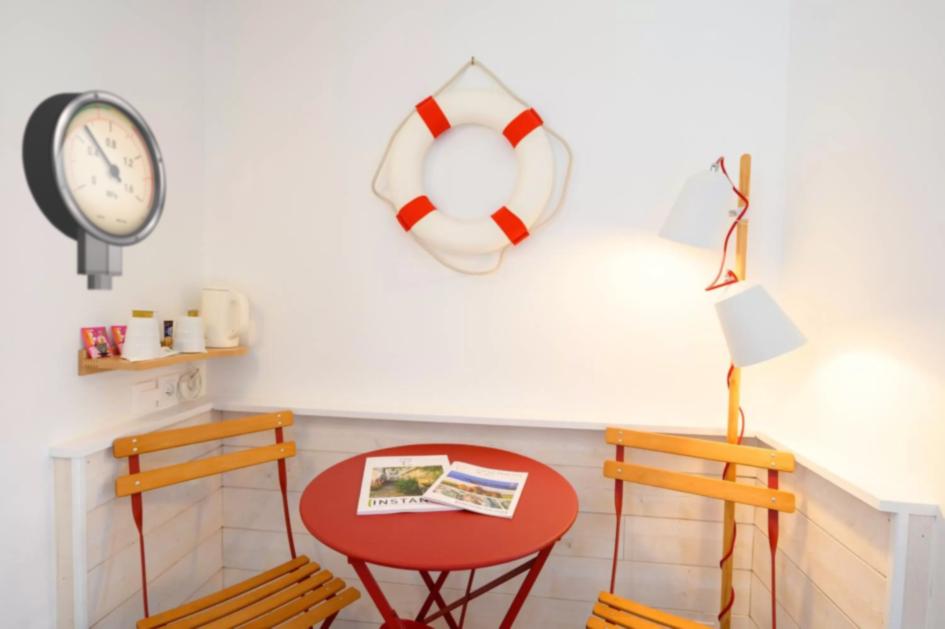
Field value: {"value": 0.5, "unit": "MPa"}
